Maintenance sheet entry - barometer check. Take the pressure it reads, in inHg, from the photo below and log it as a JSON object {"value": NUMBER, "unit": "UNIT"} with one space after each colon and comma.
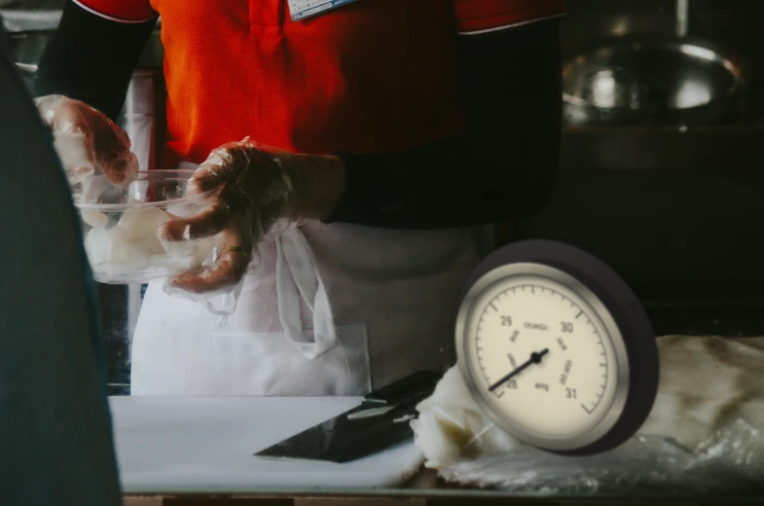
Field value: {"value": 28.1, "unit": "inHg"}
